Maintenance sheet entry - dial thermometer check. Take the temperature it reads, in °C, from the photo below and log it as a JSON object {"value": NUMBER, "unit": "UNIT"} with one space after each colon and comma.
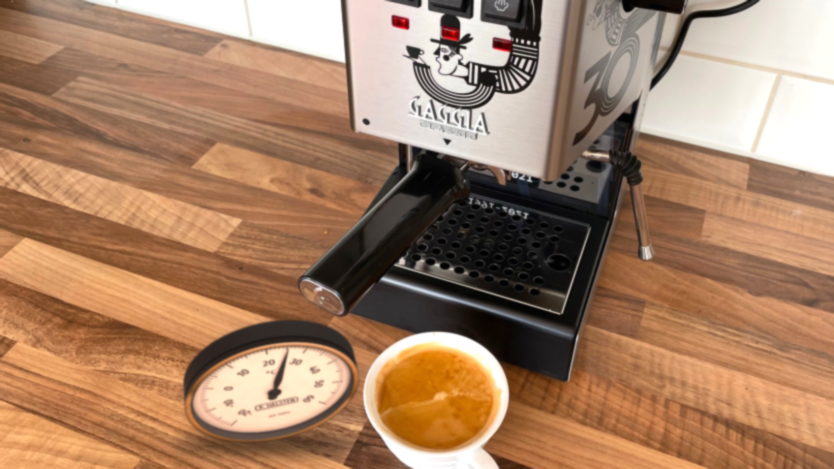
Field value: {"value": 25, "unit": "°C"}
